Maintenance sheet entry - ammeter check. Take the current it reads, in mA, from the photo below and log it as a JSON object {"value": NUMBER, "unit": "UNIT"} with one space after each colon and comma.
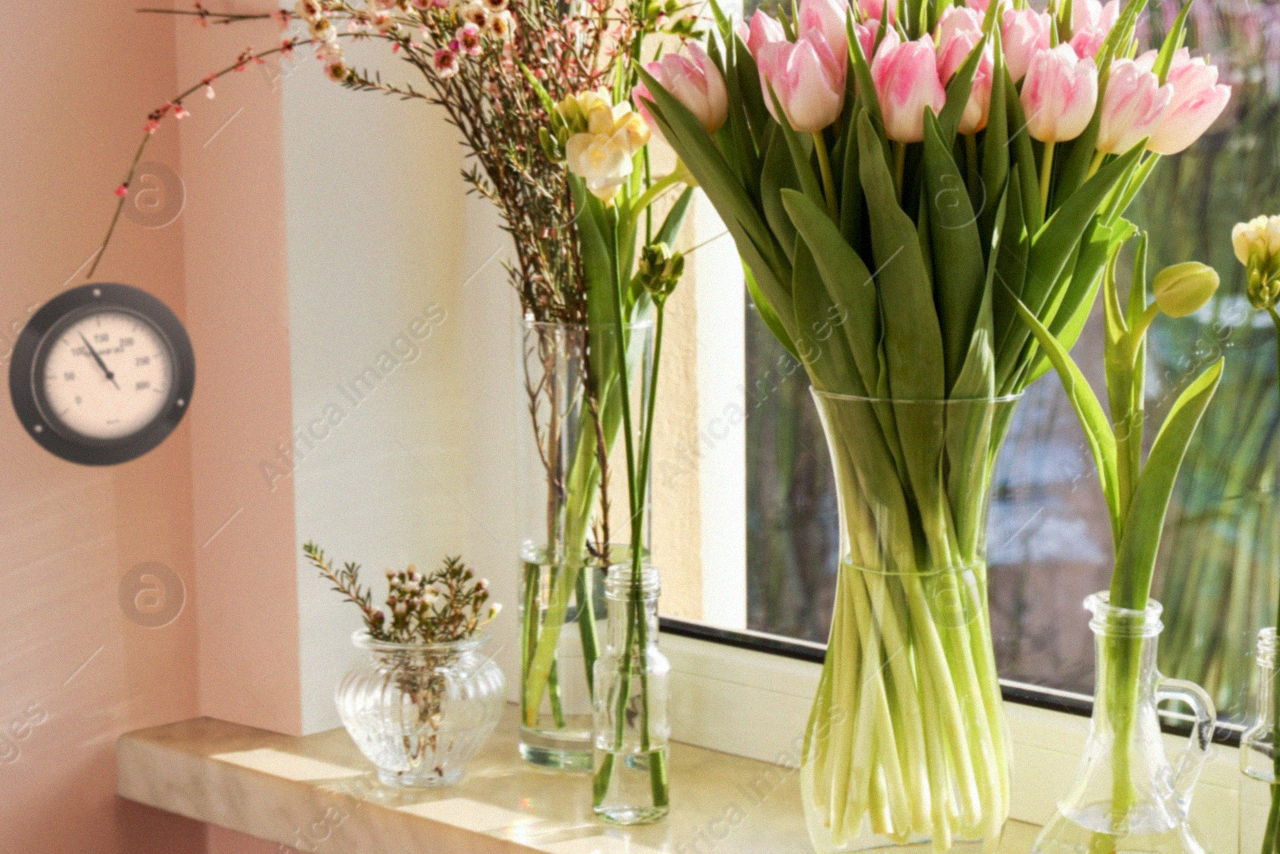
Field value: {"value": 120, "unit": "mA"}
